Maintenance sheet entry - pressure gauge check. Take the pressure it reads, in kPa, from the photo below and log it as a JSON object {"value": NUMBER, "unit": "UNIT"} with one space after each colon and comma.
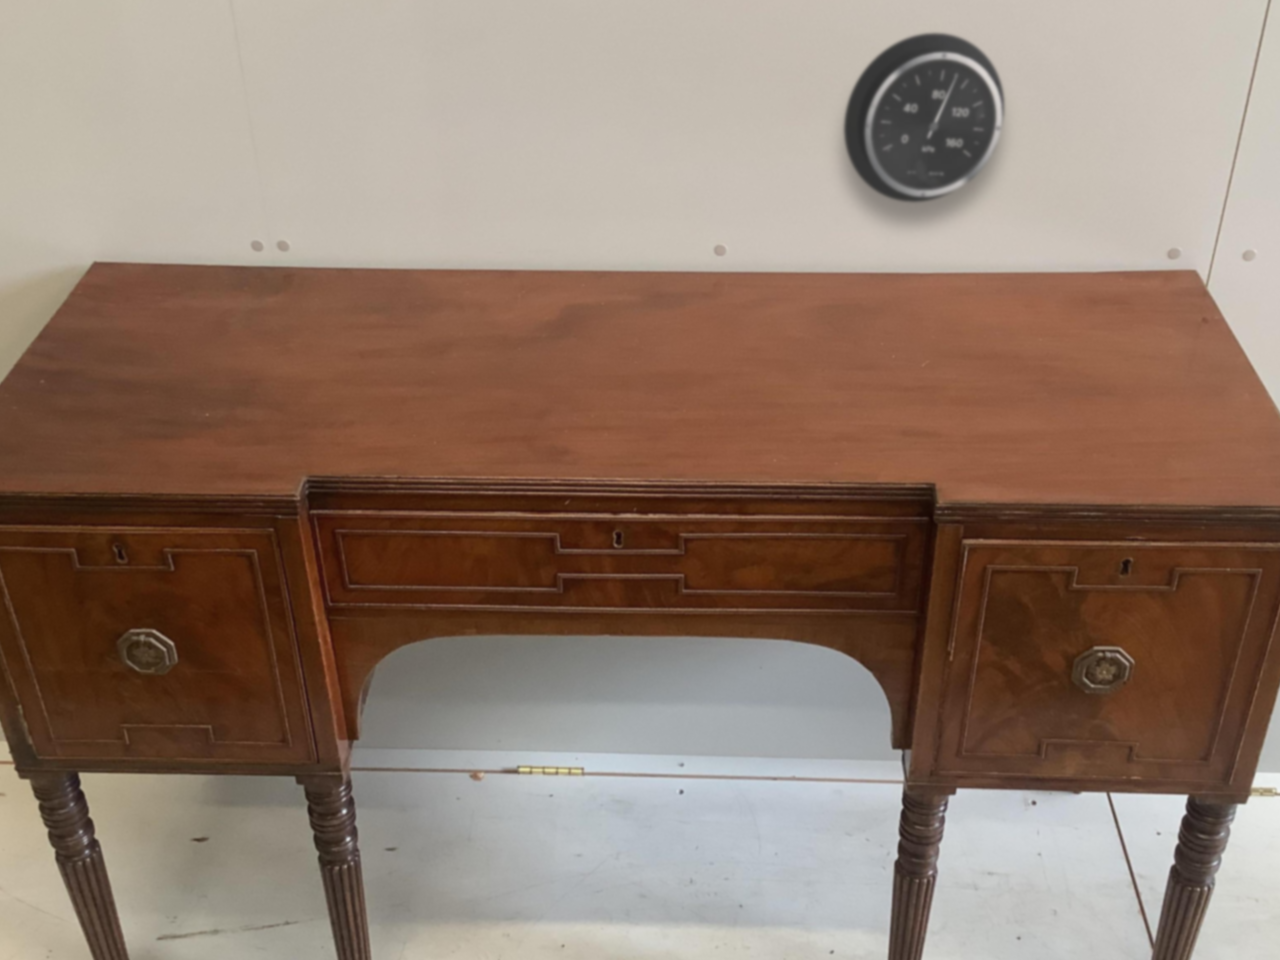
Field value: {"value": 90, "unit": "kPa"}
